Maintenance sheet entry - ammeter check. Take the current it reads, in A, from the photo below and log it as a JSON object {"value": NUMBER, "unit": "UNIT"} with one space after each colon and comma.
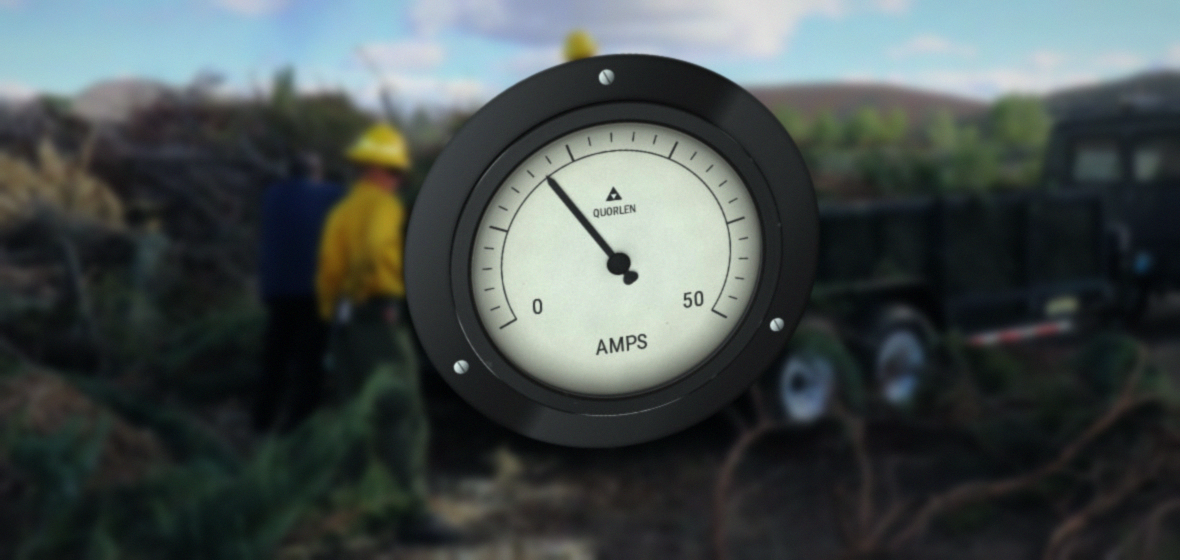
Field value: {"value": 17, "unit": "A"}
